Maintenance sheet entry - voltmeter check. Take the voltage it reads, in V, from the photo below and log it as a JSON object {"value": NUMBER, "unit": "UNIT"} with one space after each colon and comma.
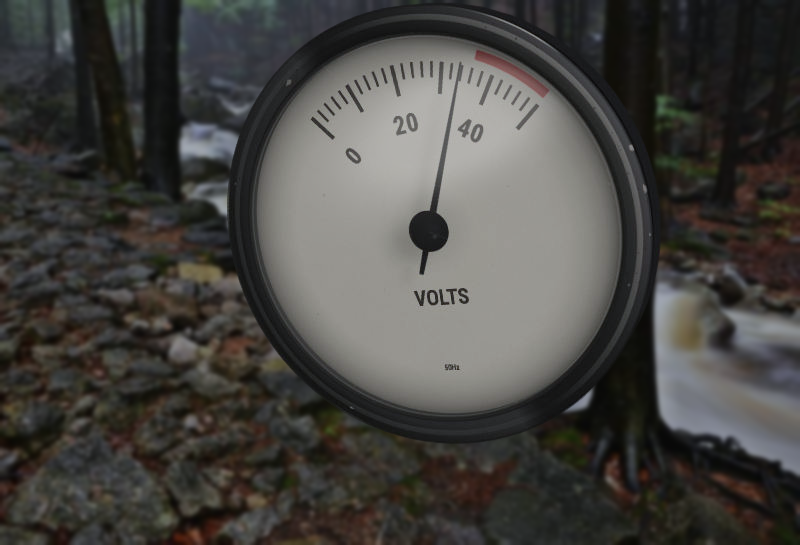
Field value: {"value": 34, "unit": "V"}
